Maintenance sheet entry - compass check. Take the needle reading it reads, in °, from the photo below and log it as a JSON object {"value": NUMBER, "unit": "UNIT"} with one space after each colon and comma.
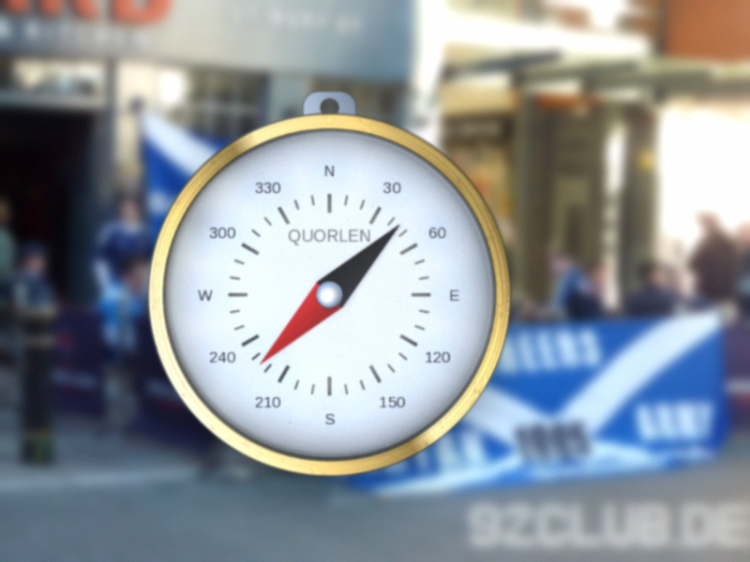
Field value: {"value": 225, "unit": "°"}
